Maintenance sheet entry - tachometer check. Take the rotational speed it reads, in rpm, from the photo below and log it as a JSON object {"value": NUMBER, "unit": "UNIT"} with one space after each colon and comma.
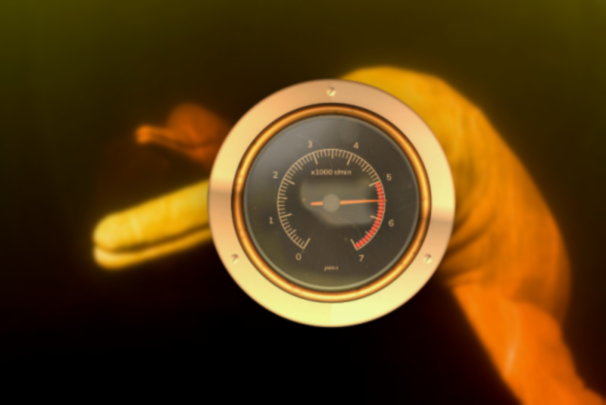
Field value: {"value": 5500, "unit": "rpm"}
